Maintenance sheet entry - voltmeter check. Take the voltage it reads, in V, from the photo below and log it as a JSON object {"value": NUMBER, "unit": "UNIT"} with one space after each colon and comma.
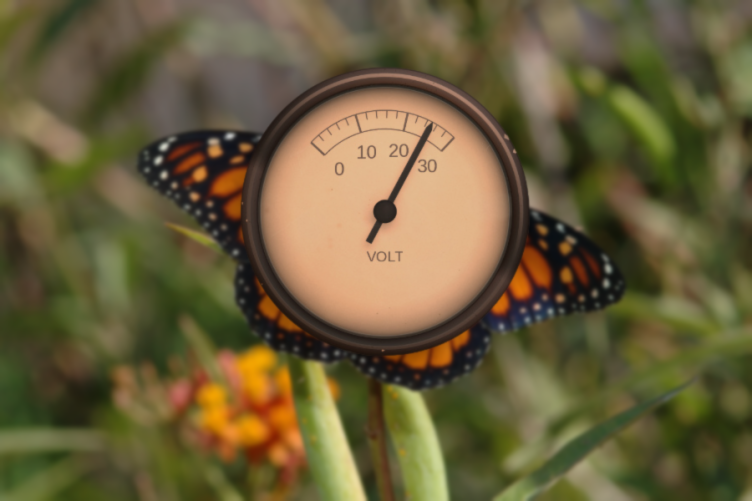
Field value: {"value": 25, "unit": "V"}
